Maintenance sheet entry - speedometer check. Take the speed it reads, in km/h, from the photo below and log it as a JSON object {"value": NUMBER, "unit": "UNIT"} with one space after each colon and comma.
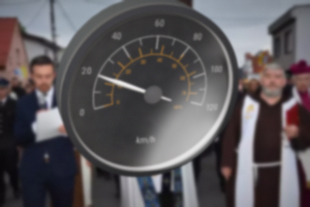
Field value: {"value": 20, "unit": "km/h"}
